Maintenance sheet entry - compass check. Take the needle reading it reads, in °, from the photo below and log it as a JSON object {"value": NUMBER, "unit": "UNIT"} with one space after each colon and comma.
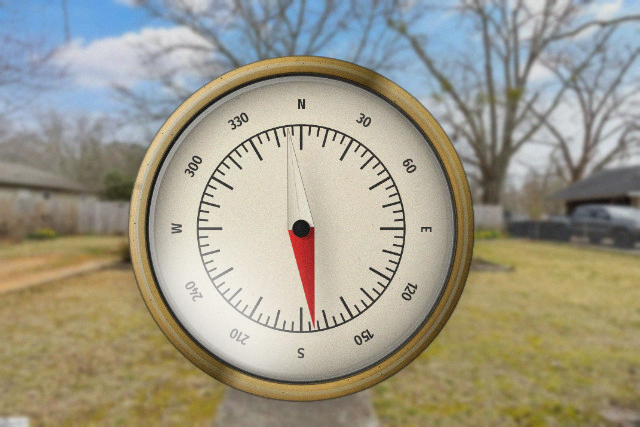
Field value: {"value": 172.5, "unit": "°"}
